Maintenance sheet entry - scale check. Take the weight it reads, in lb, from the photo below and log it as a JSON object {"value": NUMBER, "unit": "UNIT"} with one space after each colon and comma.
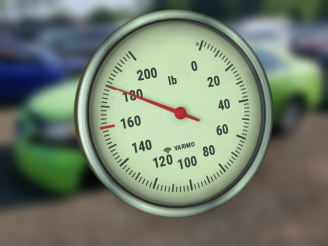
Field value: {"value": 180, "unit": "lb"}
